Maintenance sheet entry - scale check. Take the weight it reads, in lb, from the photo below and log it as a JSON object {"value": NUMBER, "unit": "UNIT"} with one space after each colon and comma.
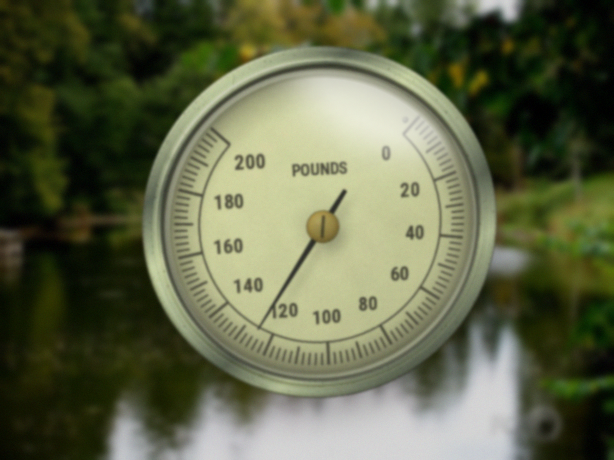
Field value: {"value": 126, "unit": "lb"}
